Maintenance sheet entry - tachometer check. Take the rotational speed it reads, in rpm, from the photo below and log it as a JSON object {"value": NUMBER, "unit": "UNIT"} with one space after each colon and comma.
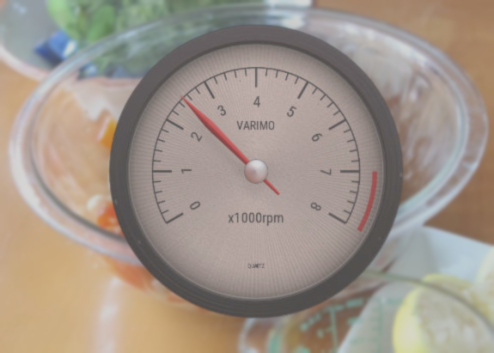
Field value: {"value": 2500, "unit": "rpm"}
